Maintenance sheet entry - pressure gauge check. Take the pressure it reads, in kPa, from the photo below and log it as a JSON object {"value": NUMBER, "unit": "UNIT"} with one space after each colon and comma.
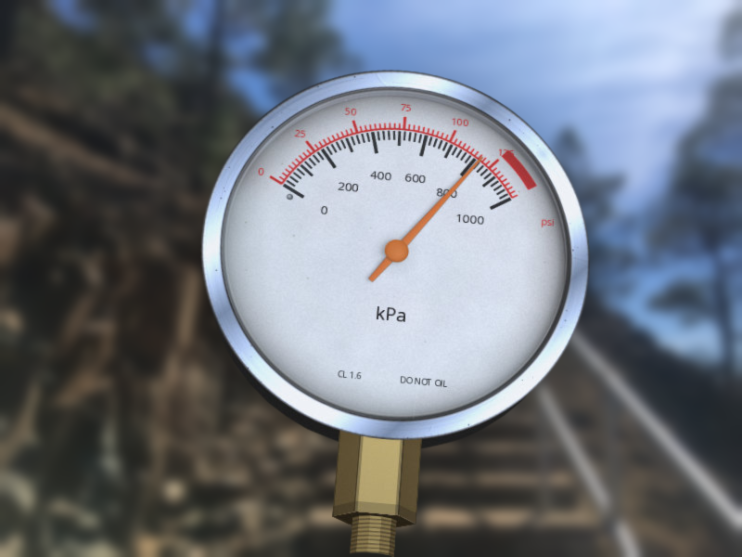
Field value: {"value": 820, "unit": "kPa"}
